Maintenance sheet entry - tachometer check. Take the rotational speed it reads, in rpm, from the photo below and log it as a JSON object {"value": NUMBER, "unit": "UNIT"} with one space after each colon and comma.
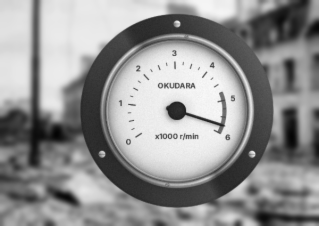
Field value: {"value": 5750, "unit": "rpm"}
